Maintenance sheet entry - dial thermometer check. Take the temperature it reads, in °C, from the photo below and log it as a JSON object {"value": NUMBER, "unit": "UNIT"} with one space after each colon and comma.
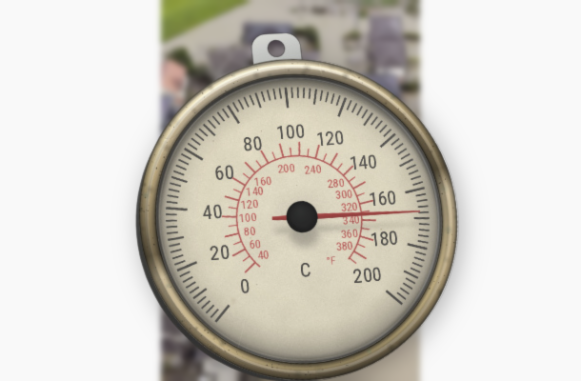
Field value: {"value": 168, "unit": "°C"}
